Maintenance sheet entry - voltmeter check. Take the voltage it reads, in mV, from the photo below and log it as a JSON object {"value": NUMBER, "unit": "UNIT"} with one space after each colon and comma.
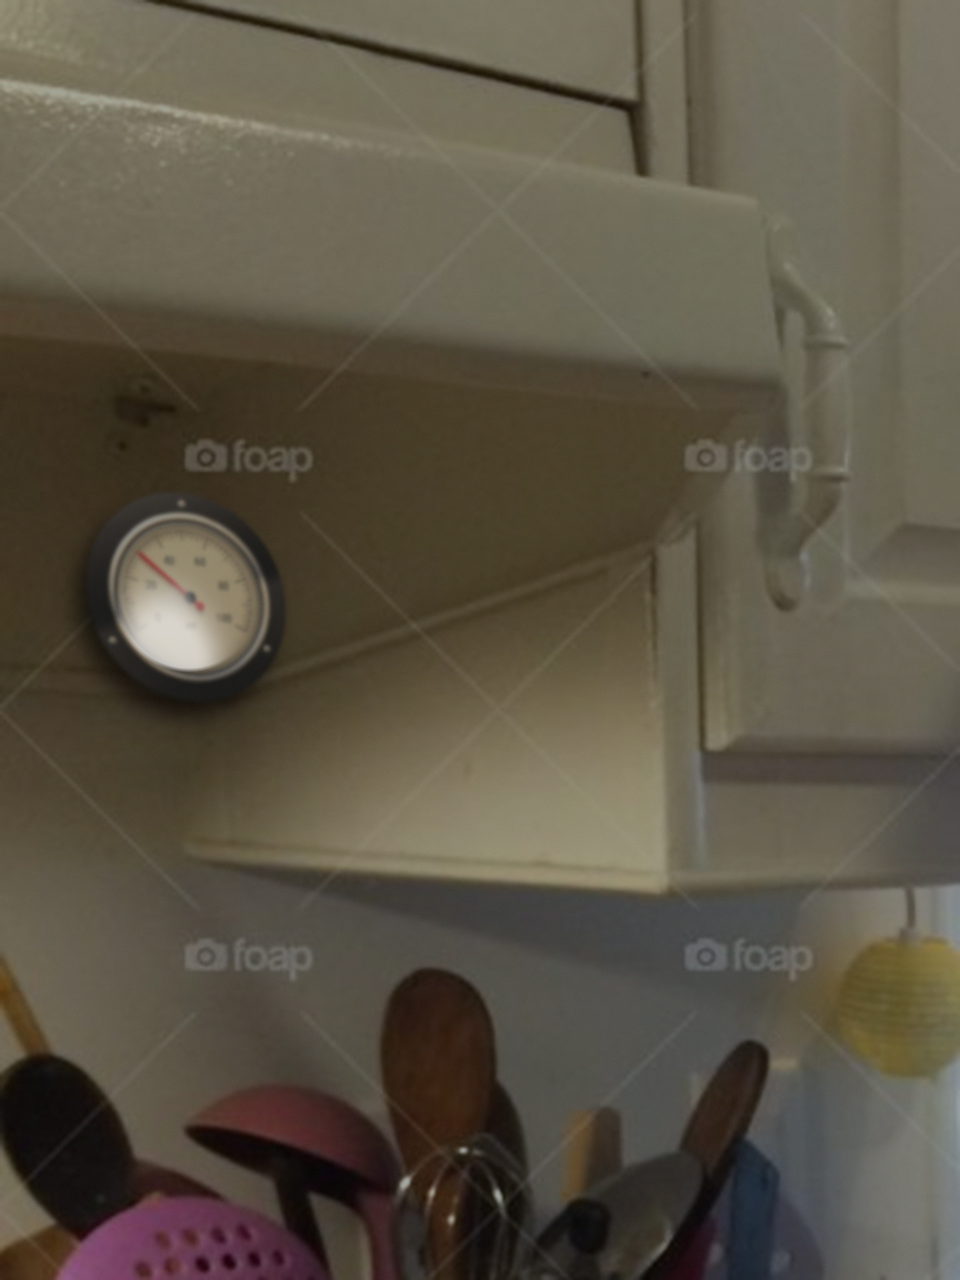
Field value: {"value": 30, "unit": "mV"}
